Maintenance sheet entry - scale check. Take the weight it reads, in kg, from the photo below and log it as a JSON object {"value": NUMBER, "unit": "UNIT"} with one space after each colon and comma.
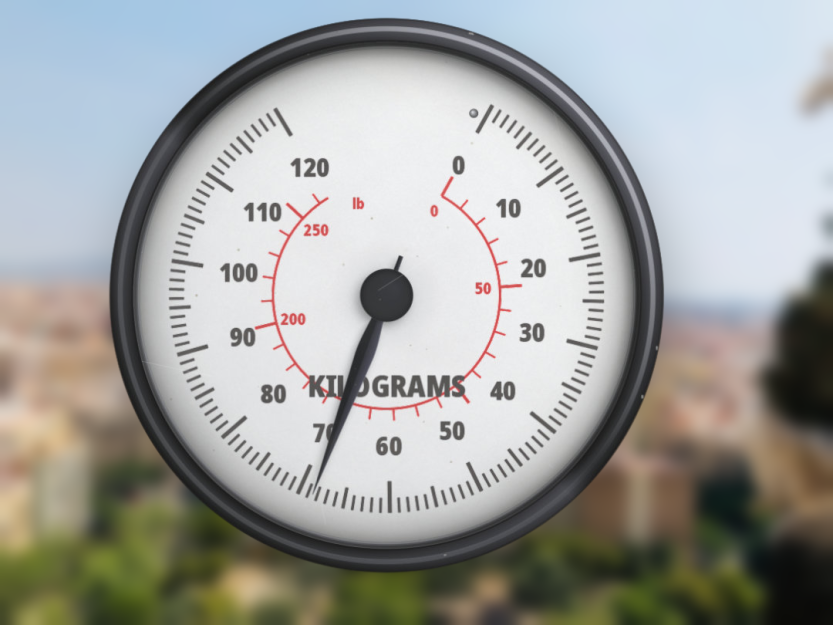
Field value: {"value": 68.5, "unit": "kg"}
